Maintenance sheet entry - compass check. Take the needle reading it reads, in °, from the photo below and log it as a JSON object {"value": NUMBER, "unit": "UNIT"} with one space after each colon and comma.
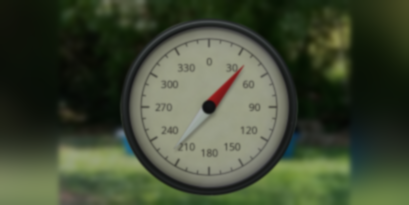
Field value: {"value": 40, "unit": "°"}
